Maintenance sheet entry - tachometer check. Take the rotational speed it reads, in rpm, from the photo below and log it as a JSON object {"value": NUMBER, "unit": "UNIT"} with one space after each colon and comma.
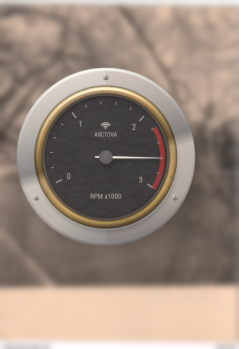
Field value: {"value": 2600, "unit": "rpm"}
